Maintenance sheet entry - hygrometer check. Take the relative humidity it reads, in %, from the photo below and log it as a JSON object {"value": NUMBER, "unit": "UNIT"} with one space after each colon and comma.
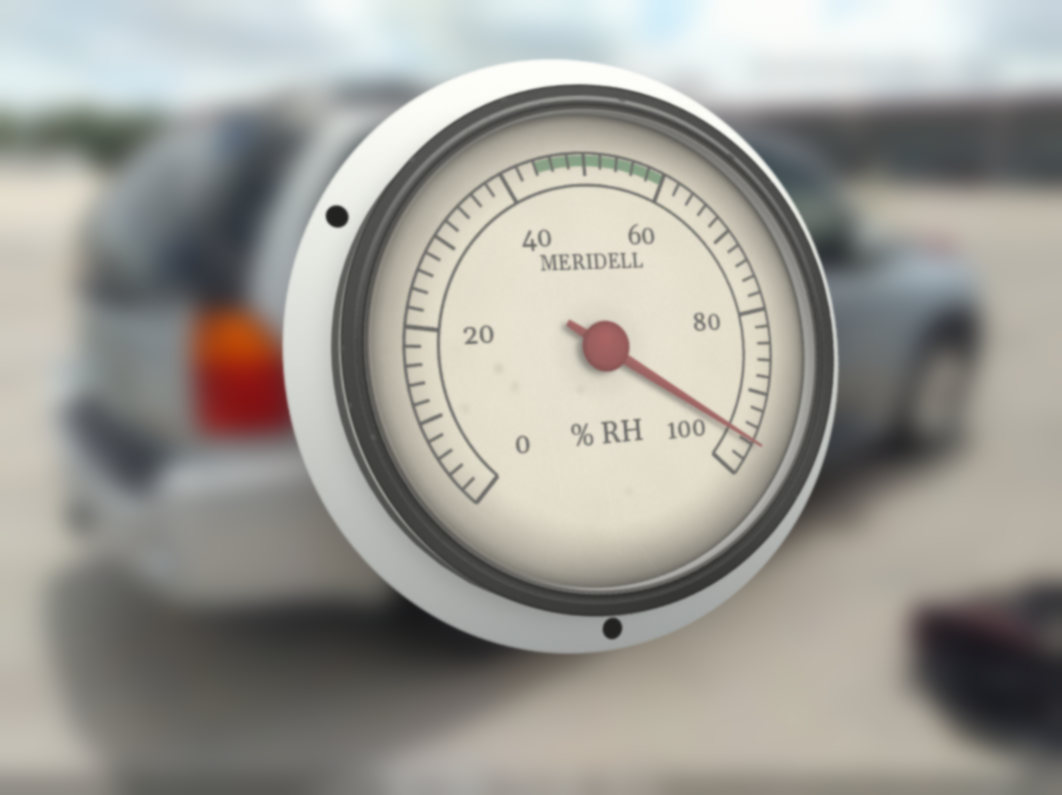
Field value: {"value": 96, "unit": "%"}
